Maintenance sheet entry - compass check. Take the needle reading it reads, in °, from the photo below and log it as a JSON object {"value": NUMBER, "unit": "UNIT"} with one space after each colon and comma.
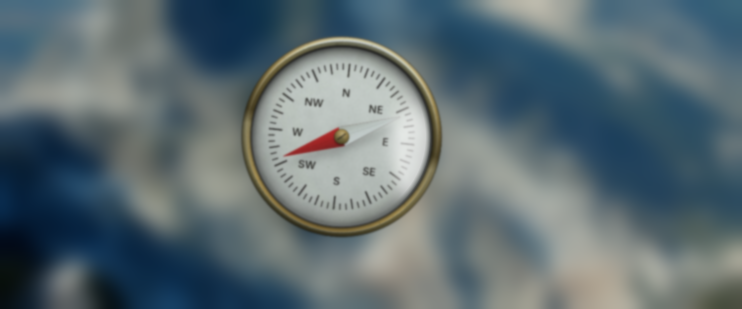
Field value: {"value": 245, "unit": "°"}
